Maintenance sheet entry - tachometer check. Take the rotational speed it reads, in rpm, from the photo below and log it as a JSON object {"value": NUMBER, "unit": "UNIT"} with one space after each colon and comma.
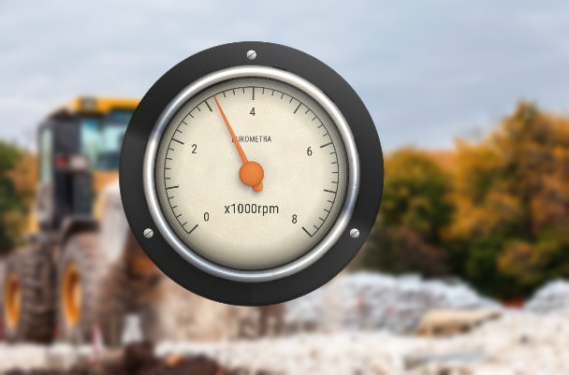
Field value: {"value": 3200, "unit": "rpm"}
